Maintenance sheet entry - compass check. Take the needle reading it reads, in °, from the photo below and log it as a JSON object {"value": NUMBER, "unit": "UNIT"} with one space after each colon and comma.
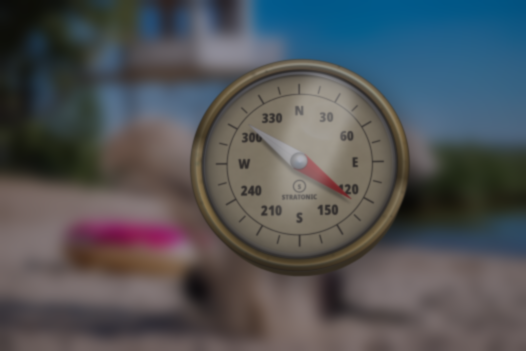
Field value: {"value": 127.5, "unit": "°"}
